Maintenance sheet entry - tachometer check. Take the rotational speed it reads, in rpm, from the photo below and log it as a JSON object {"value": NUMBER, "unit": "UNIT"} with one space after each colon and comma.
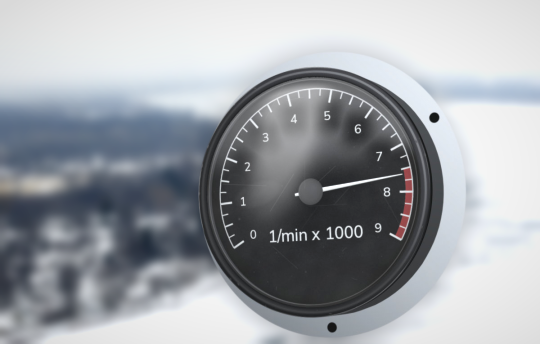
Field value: {"value": 7625, "unit": "rpm"}
